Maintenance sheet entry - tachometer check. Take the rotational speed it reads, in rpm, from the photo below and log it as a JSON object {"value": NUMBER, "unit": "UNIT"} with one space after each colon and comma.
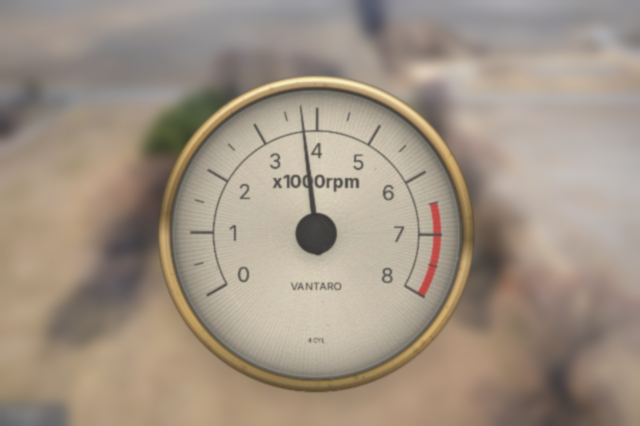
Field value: {"value": 3750, "unit": "rpm"}
